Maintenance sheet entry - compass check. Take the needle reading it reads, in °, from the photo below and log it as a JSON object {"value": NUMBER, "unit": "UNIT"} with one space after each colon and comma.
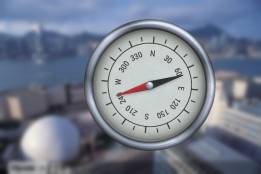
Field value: {"value": 247.5, "unit": "°"}
